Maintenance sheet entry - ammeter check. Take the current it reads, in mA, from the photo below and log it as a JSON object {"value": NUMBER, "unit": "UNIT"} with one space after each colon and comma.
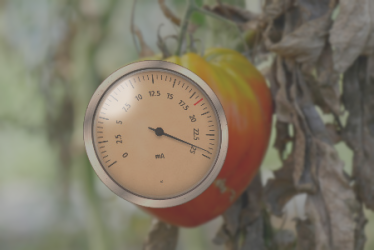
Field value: {"value": 24.5, "unit": "mA"}
